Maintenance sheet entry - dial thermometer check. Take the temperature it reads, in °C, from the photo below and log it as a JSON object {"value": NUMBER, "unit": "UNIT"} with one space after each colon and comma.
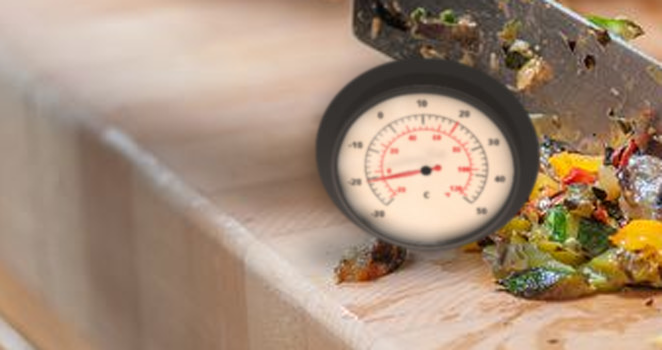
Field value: {"value": -20, "unit": "°C"}
